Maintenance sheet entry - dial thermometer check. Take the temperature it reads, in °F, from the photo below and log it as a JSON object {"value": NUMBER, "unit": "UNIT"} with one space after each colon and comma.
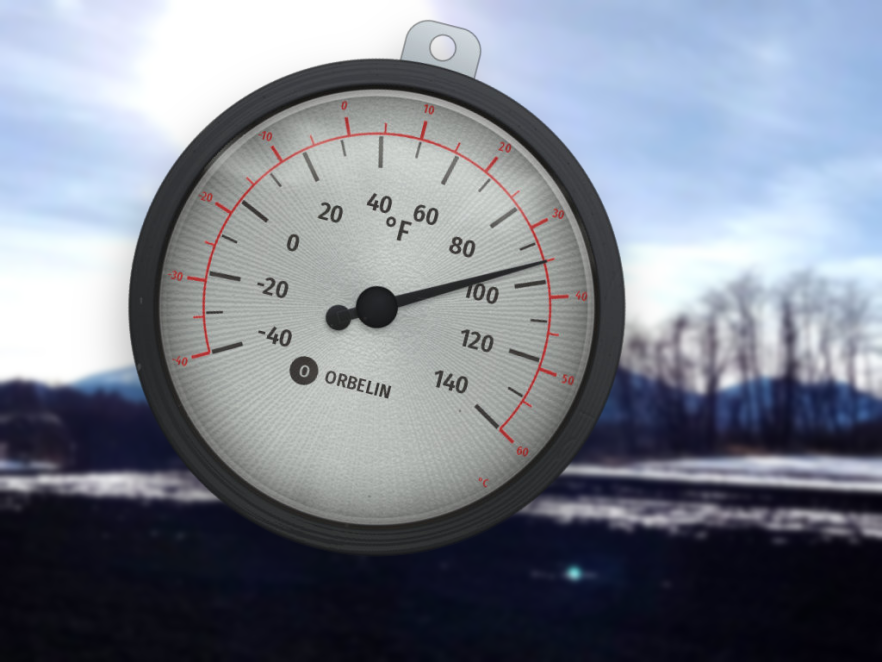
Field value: {"value": 95, "unit": "°F"}
